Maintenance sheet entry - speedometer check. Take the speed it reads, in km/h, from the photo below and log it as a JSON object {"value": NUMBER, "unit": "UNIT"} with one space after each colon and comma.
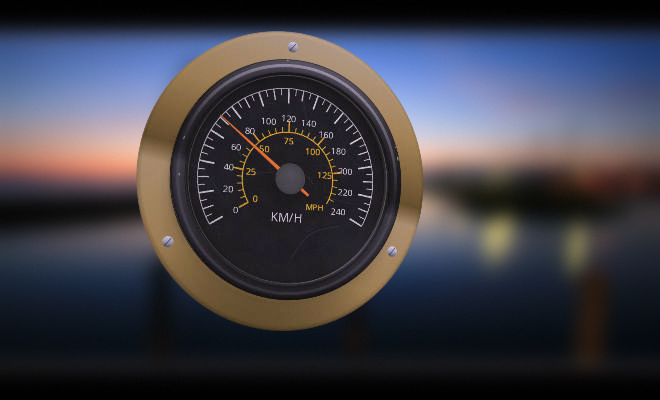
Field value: {"value": 70, "unit": "km/h"}
